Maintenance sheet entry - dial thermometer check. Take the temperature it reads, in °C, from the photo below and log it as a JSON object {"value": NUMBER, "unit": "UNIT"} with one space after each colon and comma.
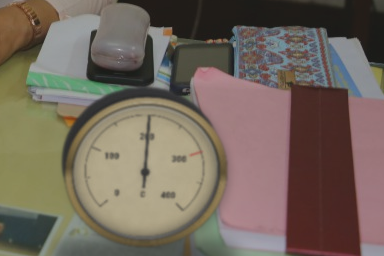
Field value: {"value": 200, "unit": "°C"}
